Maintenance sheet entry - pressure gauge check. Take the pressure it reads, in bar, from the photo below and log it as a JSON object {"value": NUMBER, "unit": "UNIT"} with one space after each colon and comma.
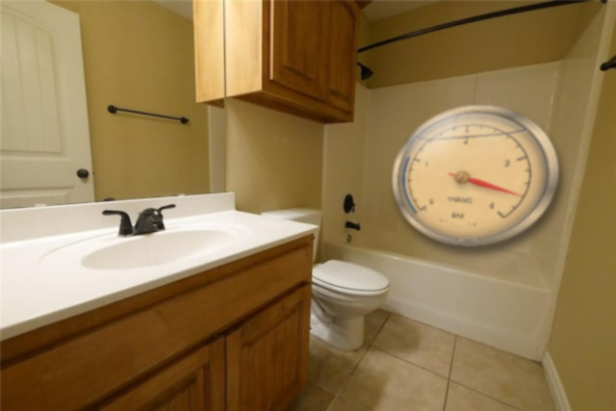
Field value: {"value": 3.6, "unit": "bar"}
